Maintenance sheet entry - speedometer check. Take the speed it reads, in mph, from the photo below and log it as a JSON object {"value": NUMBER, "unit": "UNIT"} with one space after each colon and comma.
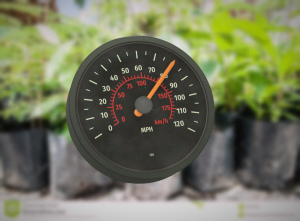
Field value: {"value": 80, "unit": "mph"}
